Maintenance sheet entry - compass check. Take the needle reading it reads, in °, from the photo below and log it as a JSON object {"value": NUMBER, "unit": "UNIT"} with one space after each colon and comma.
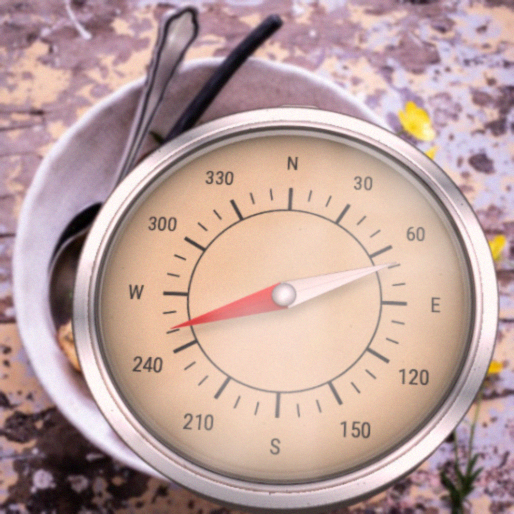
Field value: {"value": 250, "unit": "°"}
